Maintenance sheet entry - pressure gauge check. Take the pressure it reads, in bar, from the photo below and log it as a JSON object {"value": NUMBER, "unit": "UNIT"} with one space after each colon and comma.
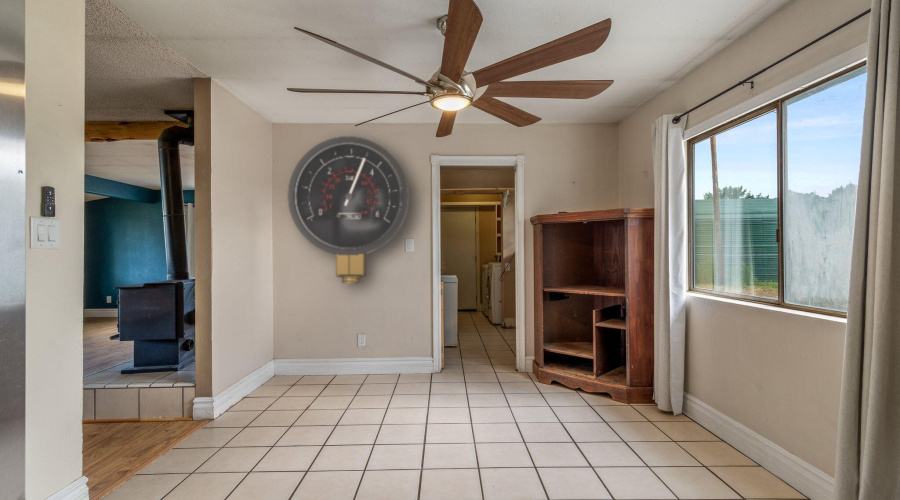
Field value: {"value": 3.5, "unit": "bar"}
